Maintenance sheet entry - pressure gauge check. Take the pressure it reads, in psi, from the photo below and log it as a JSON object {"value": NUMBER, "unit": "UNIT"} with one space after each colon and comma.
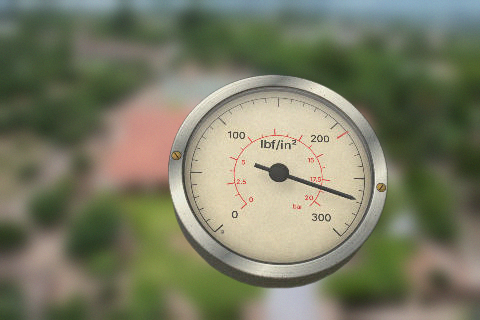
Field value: {"value": 270, "unit": "psi"}
